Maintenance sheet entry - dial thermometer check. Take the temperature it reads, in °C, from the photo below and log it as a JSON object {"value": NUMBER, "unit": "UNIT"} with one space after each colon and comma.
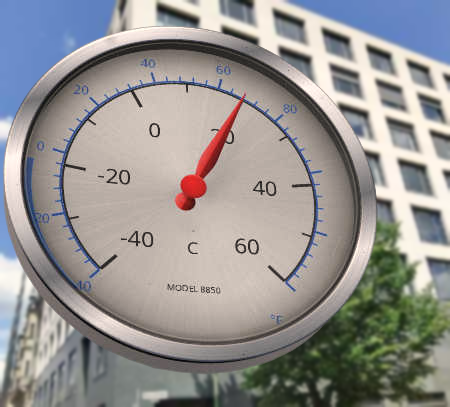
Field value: {"value": 20, "unit": "°C"}
